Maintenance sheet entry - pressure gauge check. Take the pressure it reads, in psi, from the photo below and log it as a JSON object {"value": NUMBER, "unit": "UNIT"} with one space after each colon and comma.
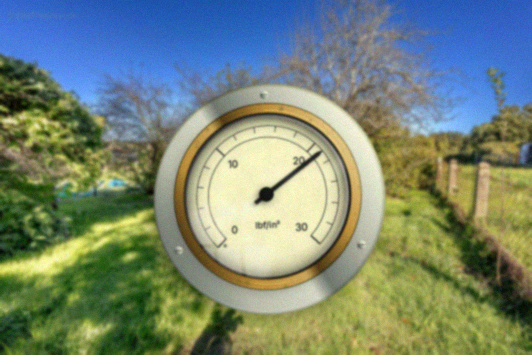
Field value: {"value": 21, "unit": "psi"}
